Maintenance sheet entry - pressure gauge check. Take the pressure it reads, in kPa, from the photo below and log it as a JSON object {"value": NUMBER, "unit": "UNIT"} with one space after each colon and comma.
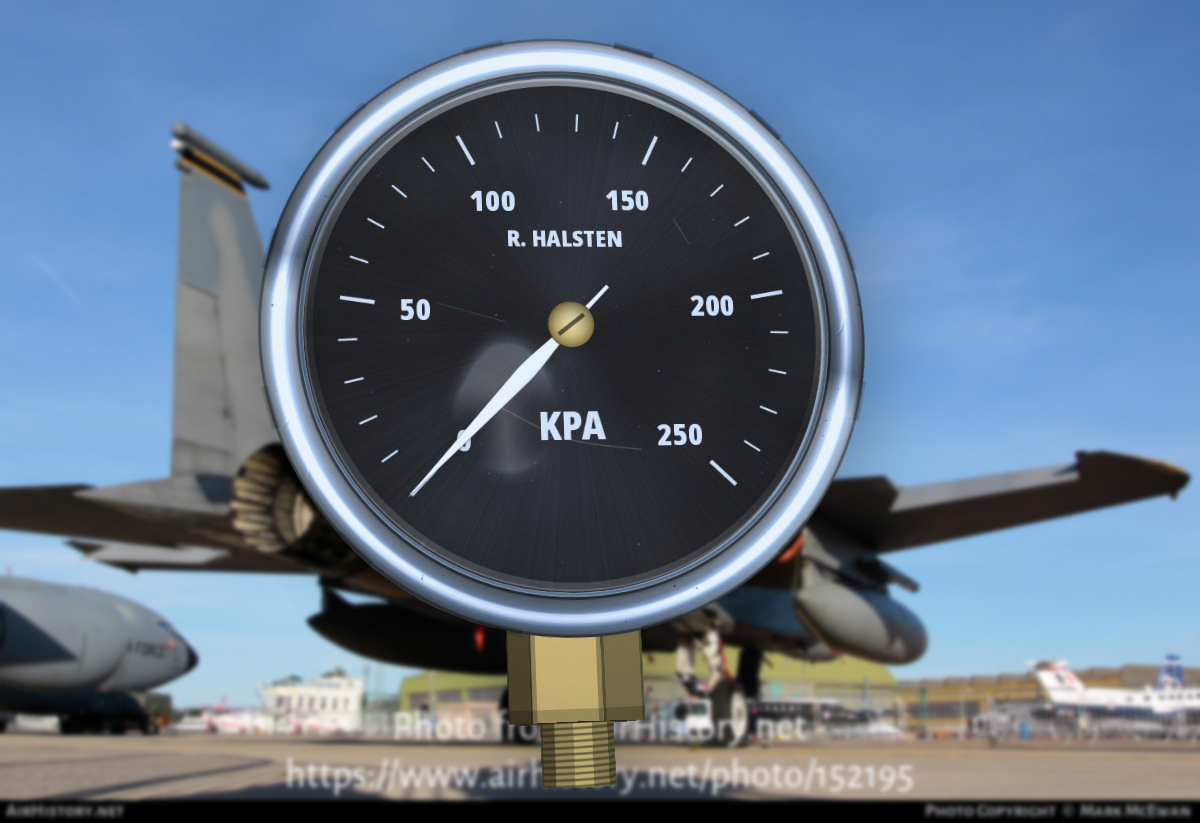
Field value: {"value": 0, "unit": "kPa"}
